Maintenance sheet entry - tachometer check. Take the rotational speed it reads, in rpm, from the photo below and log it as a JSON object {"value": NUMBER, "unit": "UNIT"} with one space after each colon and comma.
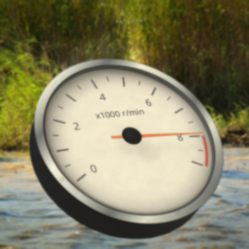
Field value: {"value": 8000, "unit": "rpm"}
